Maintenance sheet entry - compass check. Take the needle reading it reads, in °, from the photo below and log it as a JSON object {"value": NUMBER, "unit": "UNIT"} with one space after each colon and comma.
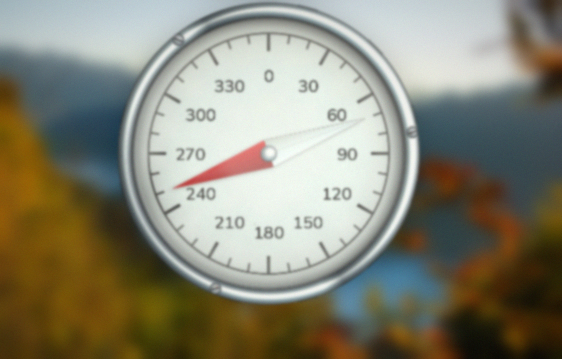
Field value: {"value": 250, "unit": "°"}
